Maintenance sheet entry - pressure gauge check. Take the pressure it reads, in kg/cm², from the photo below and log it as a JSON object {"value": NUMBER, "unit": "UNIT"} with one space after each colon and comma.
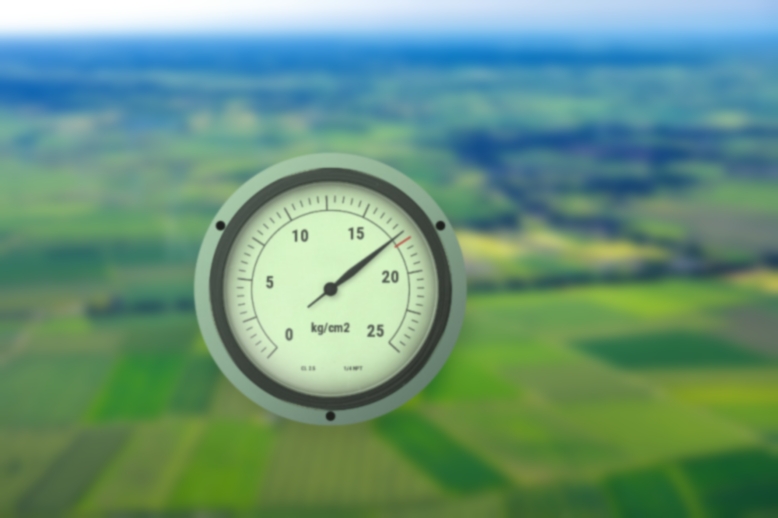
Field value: {"value": 17.5, "unit": "kg/cm²"}
